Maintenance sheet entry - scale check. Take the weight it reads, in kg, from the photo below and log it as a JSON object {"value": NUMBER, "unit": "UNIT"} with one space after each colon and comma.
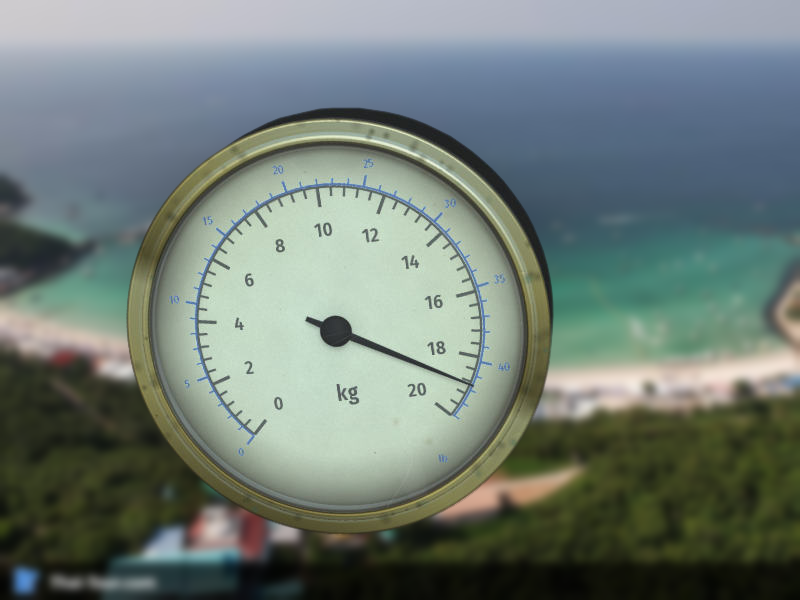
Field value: {"value": 18.8, "unit": "kg"}
